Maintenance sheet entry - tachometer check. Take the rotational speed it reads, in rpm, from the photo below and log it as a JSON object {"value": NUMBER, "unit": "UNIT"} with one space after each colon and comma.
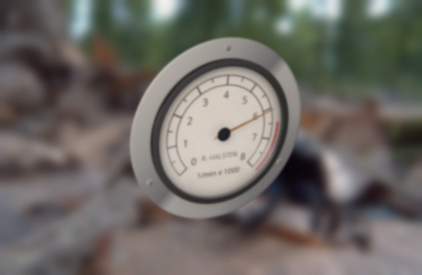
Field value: {"value": 6000, "unit": "rpm"}
